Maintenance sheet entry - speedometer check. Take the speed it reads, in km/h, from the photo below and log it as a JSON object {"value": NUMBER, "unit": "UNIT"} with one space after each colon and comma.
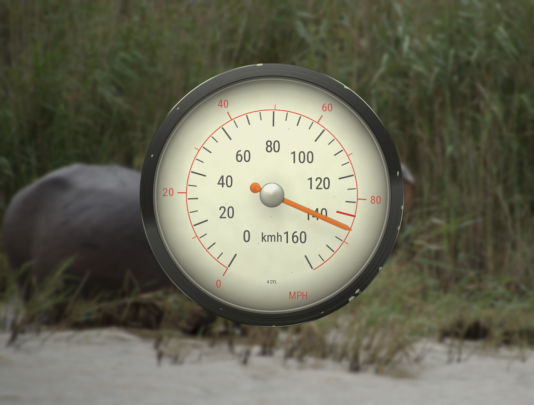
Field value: {"value": 140, "unit": "km/h"}
